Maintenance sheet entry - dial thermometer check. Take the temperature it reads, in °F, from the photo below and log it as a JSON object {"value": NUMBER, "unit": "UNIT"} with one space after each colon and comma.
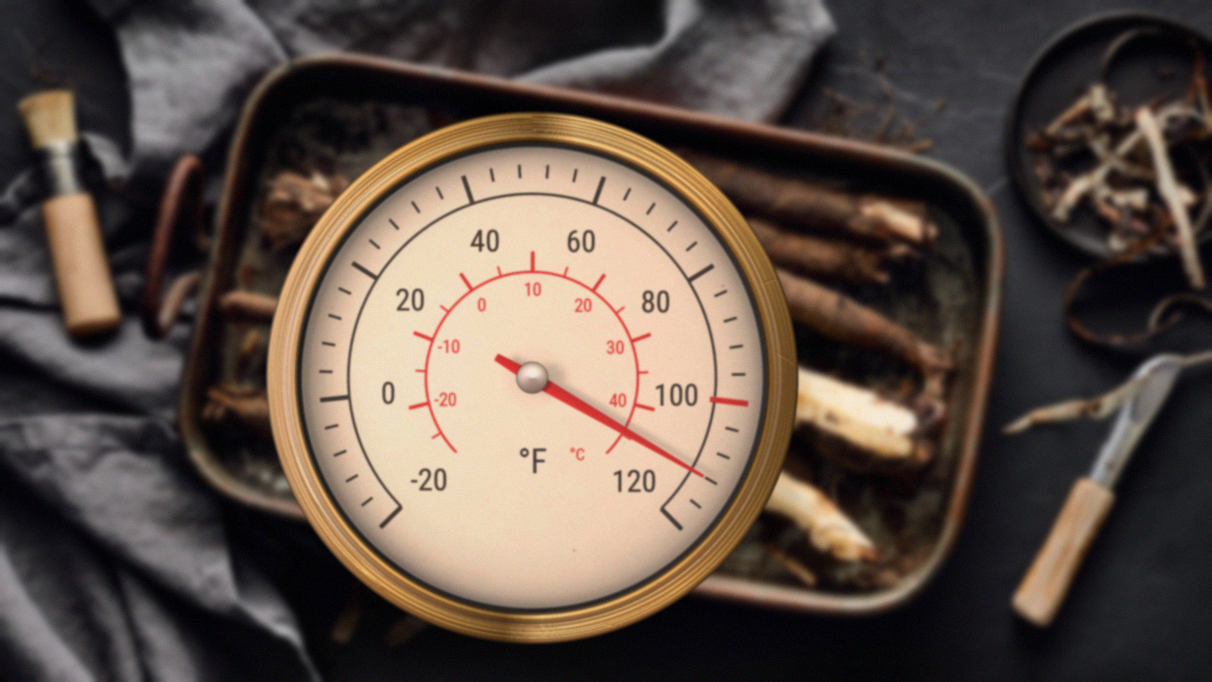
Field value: {"value": 112, "unit": "°F"}
